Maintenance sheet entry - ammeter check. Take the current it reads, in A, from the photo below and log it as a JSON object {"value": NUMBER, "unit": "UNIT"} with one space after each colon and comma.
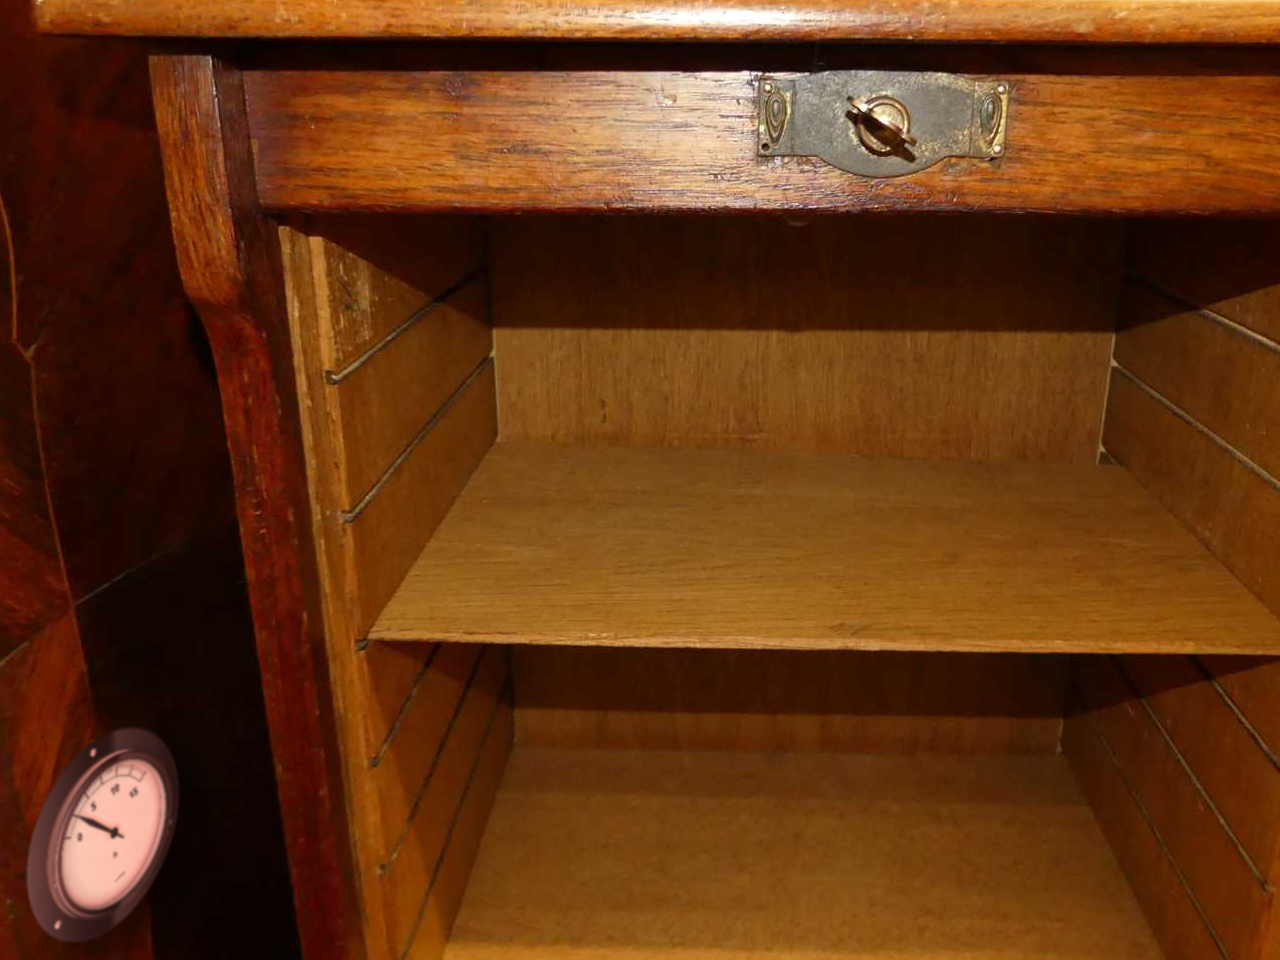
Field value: {"value": 2.5, "unit": "A"}
